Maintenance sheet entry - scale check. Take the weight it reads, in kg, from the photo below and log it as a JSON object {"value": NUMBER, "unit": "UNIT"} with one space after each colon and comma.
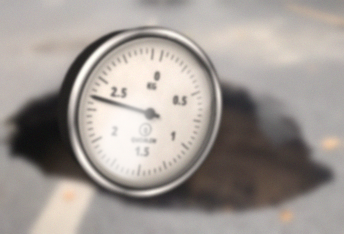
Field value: {"value": 2.35, "unit": "kg"}
